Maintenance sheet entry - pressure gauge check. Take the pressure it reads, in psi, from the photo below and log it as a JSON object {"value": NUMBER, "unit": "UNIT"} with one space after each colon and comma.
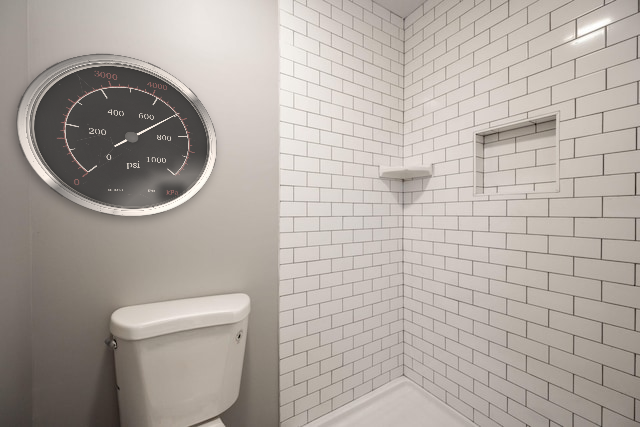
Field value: {"value": 700, "unit": "psi"}
